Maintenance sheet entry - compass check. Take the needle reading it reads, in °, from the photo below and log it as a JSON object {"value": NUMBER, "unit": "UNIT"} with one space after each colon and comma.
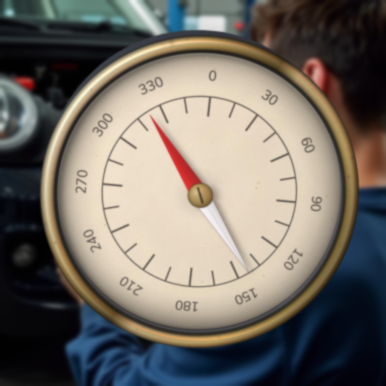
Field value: {"value": 322.5, "unit": "°"}
